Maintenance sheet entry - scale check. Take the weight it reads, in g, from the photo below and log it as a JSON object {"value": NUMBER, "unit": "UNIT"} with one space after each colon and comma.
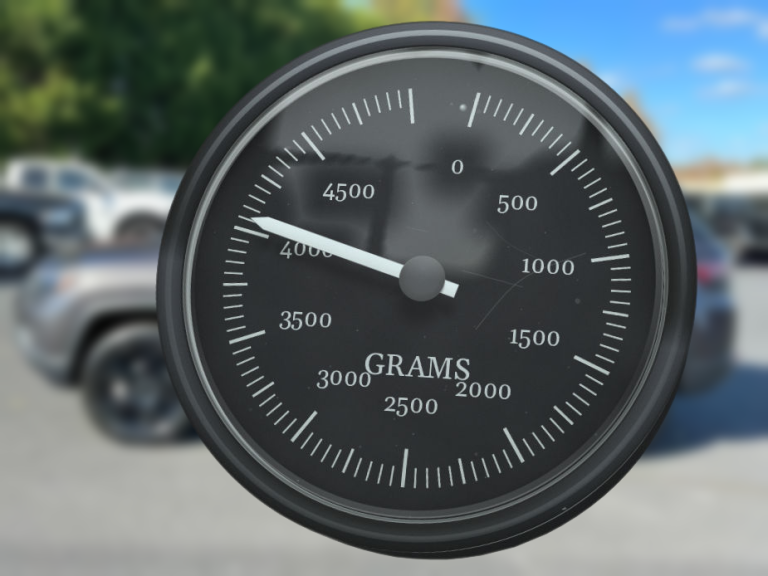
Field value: {"value": 4050, "unit": "g"}
